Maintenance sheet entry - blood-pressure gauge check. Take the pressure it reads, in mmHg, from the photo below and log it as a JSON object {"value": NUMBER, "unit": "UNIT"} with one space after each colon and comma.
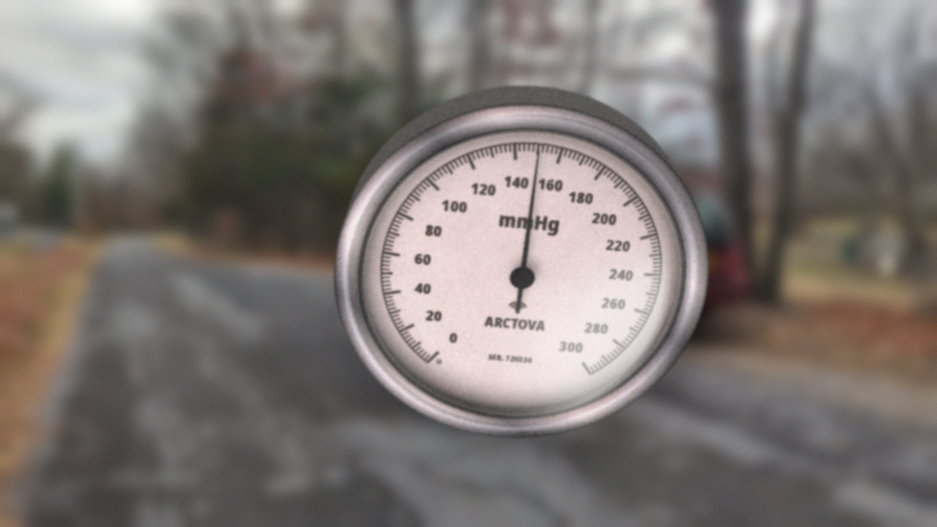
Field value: {"value": 150, "unit": "mmHg"}
